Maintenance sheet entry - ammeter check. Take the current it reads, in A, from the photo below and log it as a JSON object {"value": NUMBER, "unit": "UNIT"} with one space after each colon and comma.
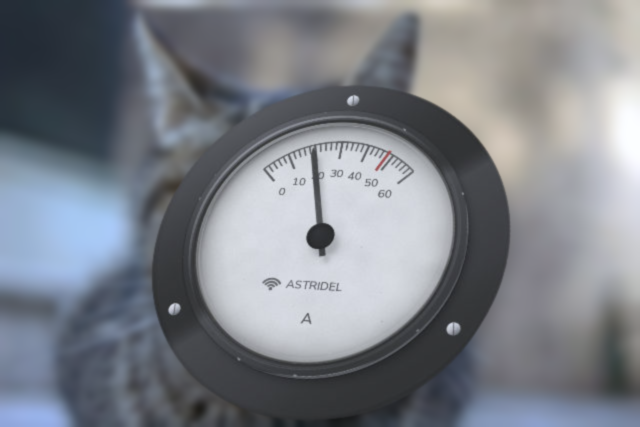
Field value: {"value": 20, "unit": "A"}
